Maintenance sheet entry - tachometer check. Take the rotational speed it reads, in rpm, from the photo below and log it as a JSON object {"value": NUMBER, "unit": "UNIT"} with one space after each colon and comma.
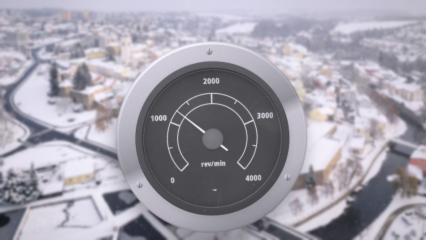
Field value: {"value": 1250, "unit": "rpm"}
